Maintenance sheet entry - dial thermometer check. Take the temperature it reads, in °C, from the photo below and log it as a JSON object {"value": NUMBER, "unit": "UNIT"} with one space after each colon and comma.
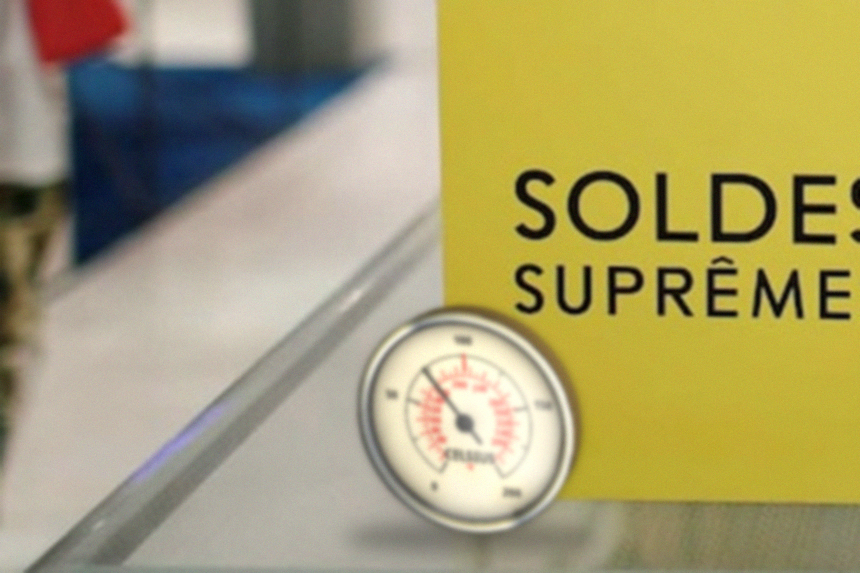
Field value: {"value": 75, "unit": "°C"}
